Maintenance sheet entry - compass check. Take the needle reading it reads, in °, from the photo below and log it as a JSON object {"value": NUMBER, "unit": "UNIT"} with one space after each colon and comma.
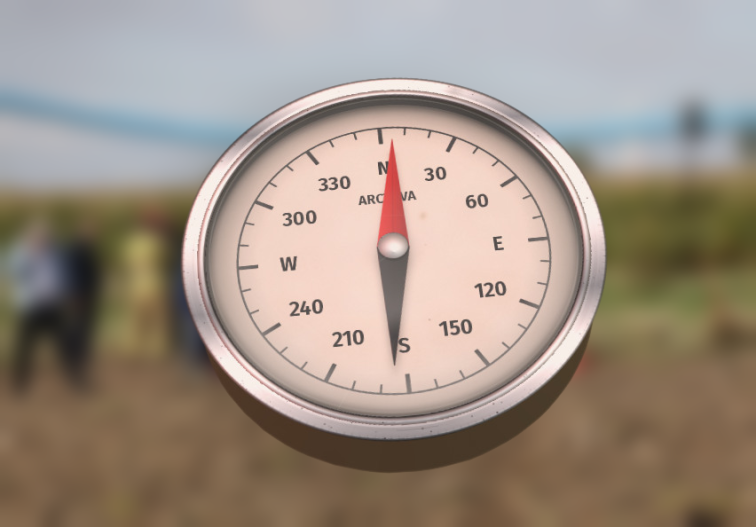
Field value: {"value": 5, "unit": "°"}
